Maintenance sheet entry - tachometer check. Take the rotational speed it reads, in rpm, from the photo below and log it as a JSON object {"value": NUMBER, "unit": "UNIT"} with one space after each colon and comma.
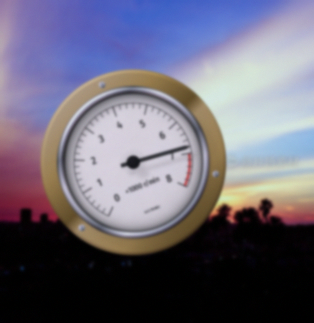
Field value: {"value": 6800, "unit": "rpm"}
